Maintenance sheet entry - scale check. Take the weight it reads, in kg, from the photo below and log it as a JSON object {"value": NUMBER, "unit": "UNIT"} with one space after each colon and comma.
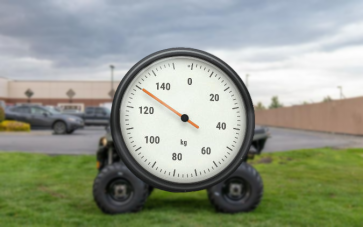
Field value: {"value": 130, "unit": "kg"}
